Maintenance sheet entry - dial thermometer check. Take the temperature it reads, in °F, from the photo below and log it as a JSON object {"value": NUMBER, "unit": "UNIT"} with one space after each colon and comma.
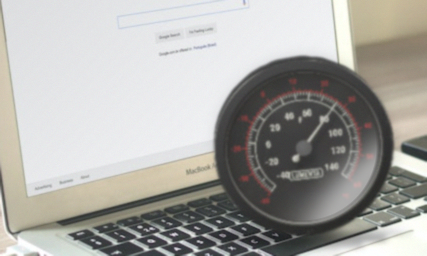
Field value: {"value": 80, "unit": "°F"}
